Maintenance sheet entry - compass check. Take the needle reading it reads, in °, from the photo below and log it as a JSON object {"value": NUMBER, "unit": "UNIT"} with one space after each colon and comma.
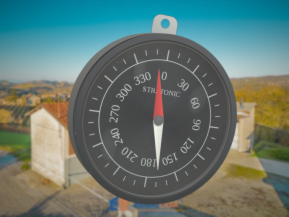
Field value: {"value": 350, "unit": "°"}
